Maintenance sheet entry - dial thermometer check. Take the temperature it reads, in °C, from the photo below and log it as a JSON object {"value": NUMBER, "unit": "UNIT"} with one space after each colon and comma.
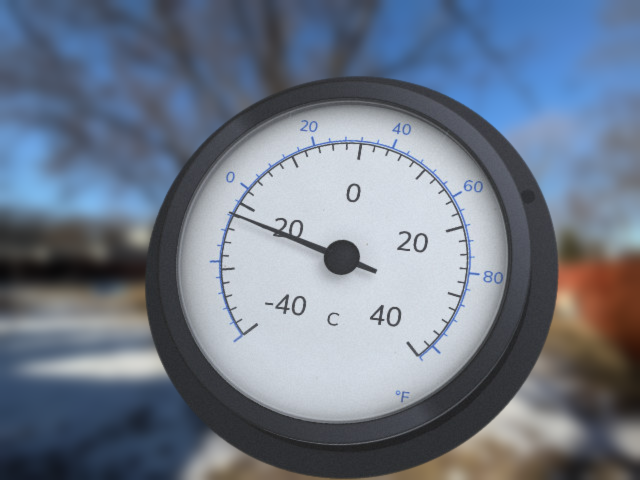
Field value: {"value": -22, "unit": "°C"}
